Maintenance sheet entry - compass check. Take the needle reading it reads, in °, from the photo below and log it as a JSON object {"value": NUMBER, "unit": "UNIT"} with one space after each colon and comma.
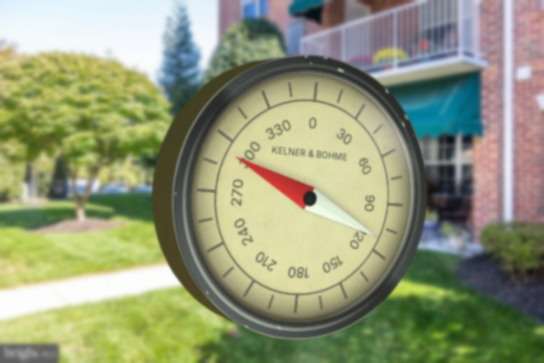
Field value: {"value": 292.5, "unit": "°"}
